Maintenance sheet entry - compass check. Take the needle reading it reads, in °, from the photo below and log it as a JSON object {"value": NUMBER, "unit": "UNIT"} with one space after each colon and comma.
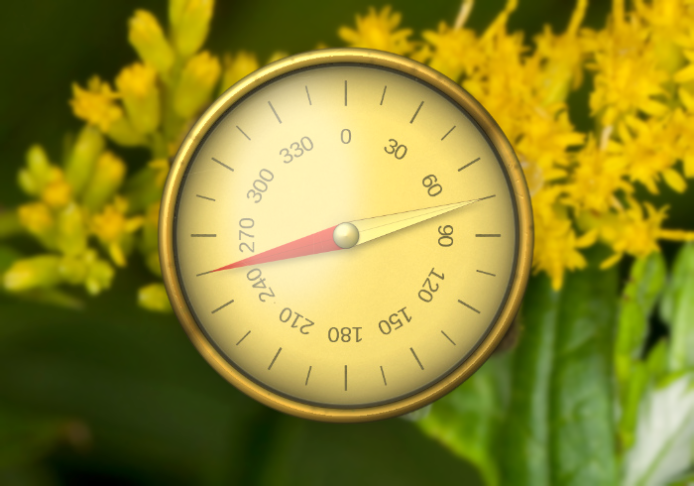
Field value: {"value": 255, "unit": "°"}
